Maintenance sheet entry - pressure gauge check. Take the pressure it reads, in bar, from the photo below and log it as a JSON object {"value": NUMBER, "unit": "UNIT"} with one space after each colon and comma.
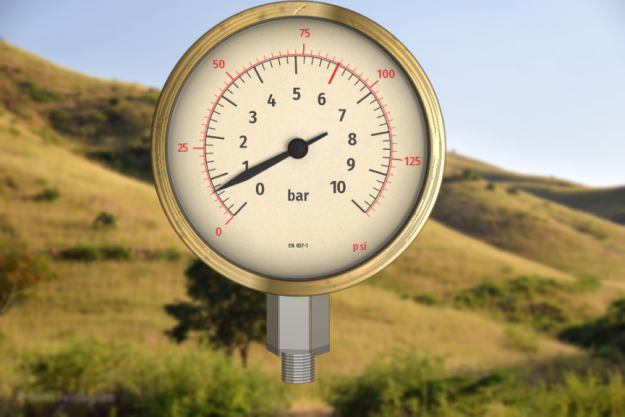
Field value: {"value": 0.7, "unit": "bar"}
